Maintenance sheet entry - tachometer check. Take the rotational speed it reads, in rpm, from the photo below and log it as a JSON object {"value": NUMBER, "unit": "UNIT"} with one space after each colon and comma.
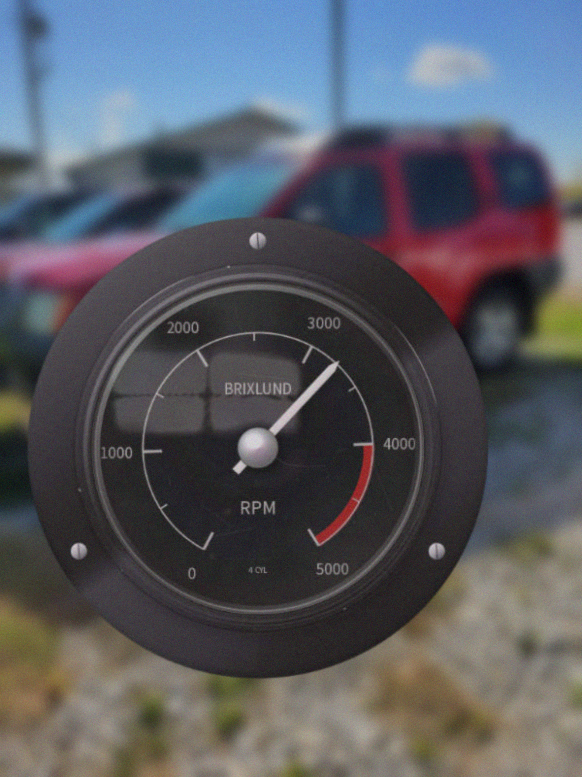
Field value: {"value": 3250, "unit": "rpm"}
